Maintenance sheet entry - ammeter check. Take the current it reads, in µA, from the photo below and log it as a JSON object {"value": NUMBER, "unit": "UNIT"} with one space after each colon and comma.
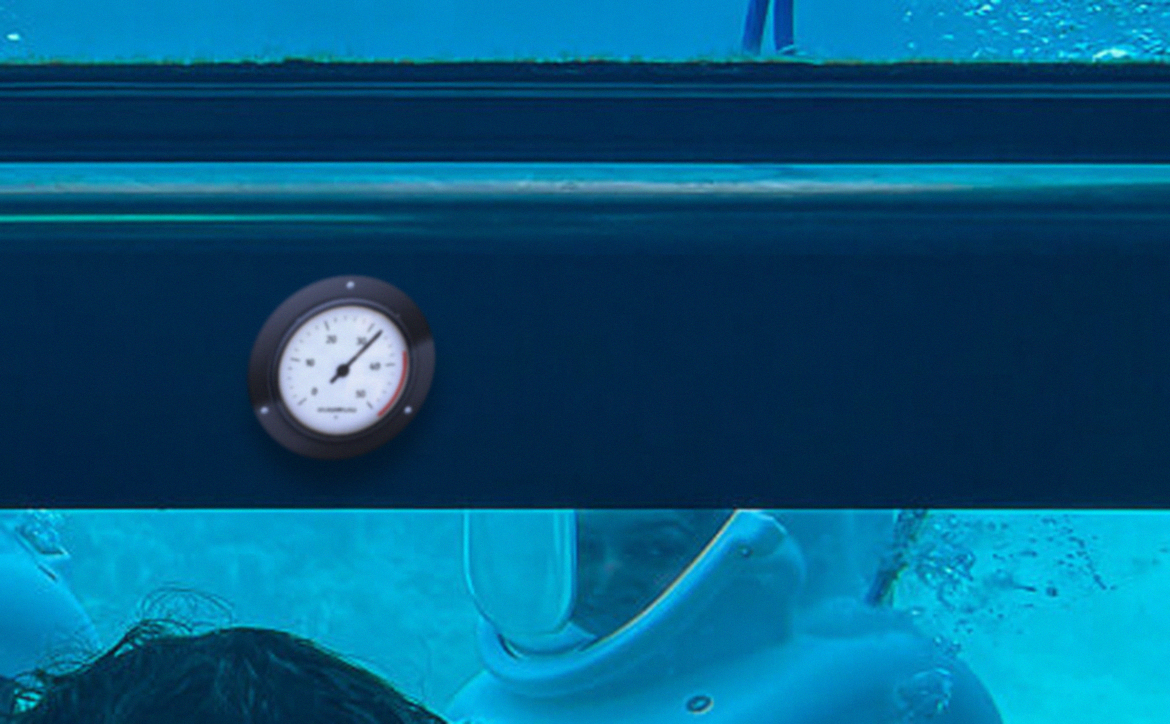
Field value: {"value": 32, "unit": "µA"}
